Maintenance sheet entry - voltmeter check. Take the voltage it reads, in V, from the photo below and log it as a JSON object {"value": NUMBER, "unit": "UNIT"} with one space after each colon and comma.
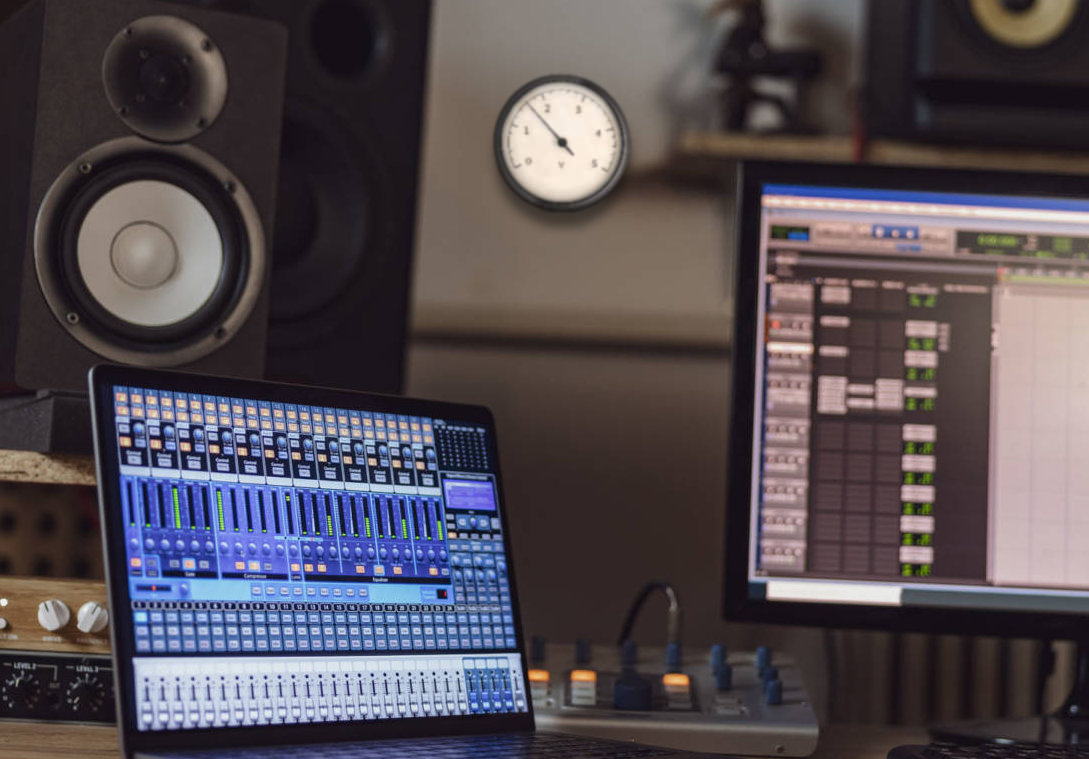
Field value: {"value": 1.6, "unit": "V"}
